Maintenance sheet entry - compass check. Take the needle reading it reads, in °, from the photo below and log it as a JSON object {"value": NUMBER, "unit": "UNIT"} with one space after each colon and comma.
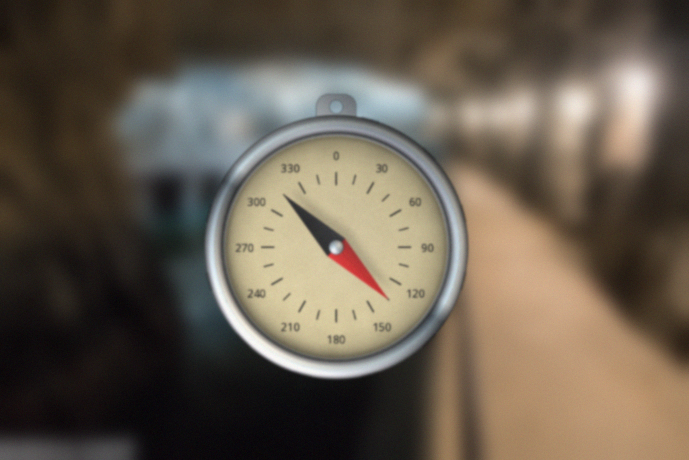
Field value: {"value": 135, "unit": "°"}
